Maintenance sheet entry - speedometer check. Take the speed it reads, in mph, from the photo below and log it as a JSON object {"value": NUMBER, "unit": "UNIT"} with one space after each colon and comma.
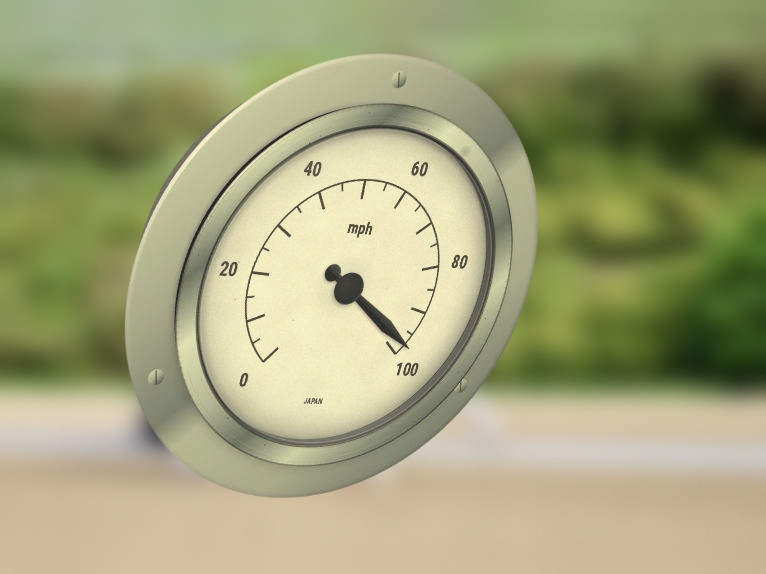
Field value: {"value": 97.5, "unit": "mph"}
